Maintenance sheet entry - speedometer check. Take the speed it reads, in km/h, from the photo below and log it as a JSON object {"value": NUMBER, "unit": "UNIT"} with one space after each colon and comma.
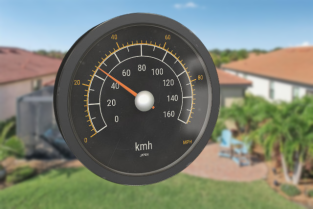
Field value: {"value": 45, "unit": "km/h"}
